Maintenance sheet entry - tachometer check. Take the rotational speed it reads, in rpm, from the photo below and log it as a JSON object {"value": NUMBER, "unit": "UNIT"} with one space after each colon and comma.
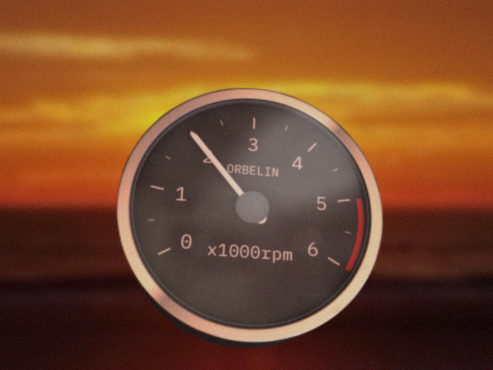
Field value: {"value": 2000, "unit": "rpm"}
